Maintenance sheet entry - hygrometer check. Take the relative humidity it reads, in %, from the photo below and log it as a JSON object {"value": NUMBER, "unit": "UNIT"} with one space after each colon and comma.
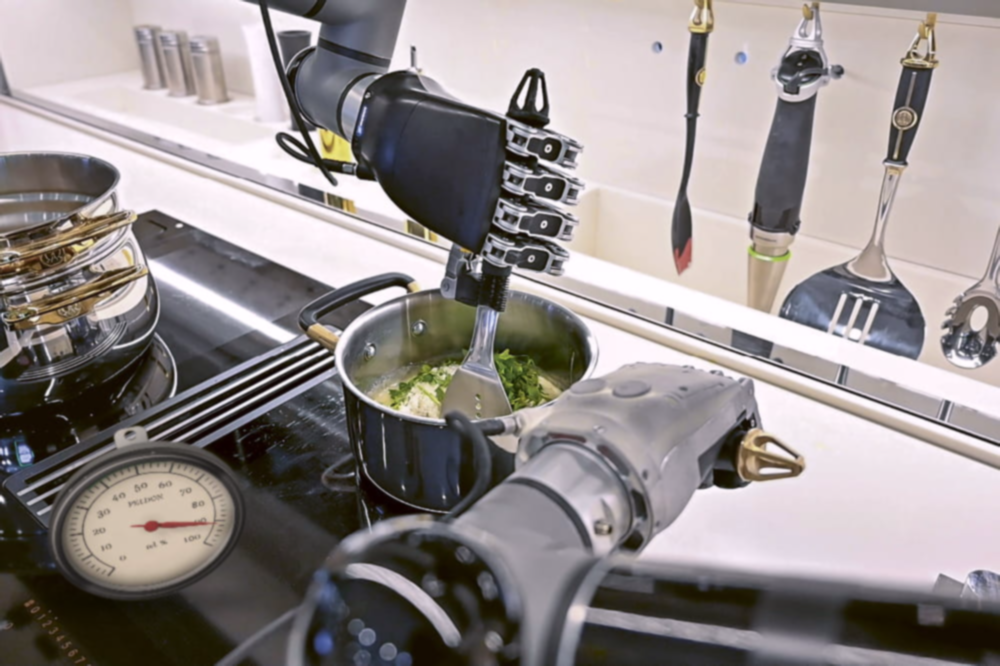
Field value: {"value": 90, "unit": "%"}
